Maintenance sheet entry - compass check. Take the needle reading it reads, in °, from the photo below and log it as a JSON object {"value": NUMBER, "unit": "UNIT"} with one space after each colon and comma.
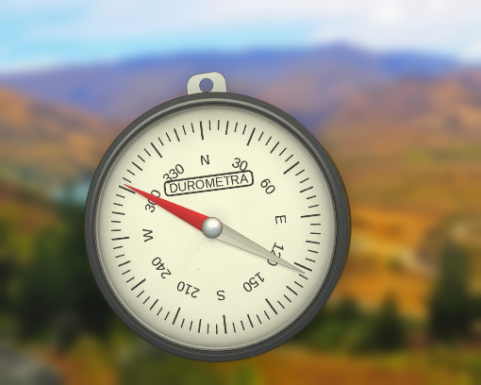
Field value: {"value": 302.5, "unit": "°"}
